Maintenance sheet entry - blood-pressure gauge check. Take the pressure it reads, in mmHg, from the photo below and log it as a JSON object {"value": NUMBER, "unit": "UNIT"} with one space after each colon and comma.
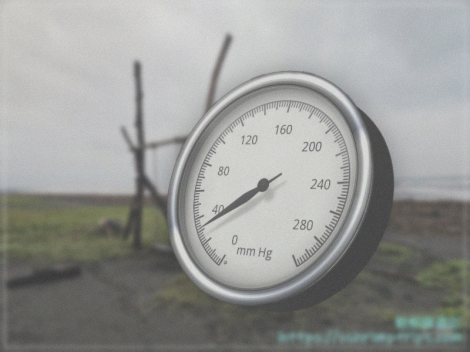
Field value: {"value": 30, "unit": "mmHg"}
